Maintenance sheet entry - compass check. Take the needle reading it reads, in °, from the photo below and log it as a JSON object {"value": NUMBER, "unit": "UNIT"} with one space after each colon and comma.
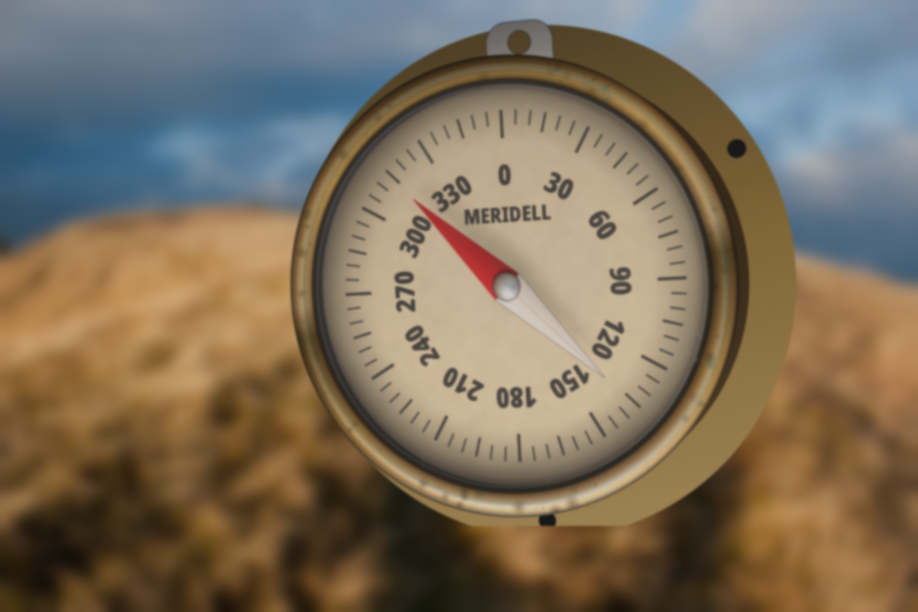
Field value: {"value": 315, "unit": "°"}
